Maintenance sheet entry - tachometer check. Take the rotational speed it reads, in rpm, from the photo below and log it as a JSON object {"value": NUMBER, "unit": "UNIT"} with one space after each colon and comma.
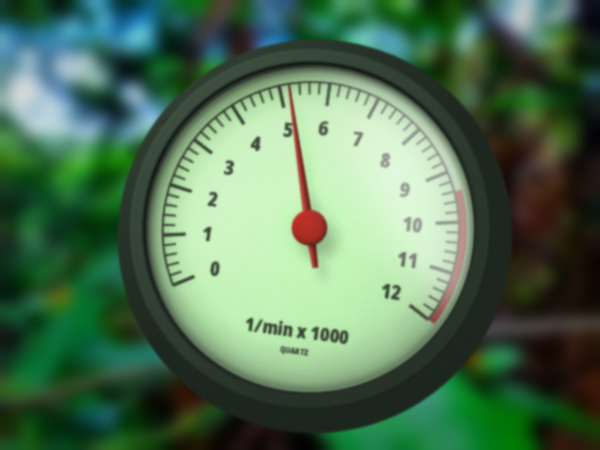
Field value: {"value": 5200, "unit": "rpm"}
